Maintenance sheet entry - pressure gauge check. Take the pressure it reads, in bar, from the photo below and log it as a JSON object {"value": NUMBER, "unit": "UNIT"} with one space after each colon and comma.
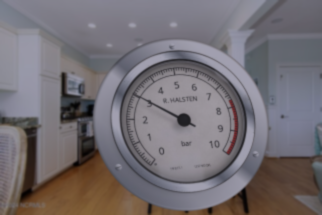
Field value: {"value": 3, "unit": "bar"}
